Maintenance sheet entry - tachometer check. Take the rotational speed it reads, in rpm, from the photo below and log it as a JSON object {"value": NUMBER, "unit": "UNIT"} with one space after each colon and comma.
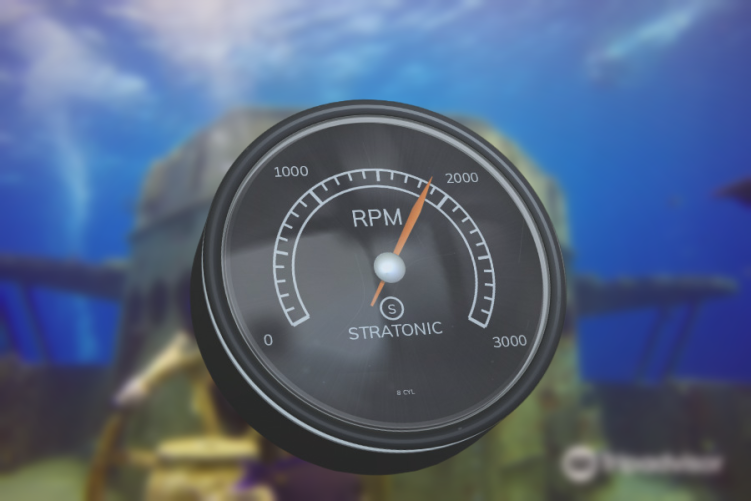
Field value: {"value": 1850, "unit": "rpm"}
